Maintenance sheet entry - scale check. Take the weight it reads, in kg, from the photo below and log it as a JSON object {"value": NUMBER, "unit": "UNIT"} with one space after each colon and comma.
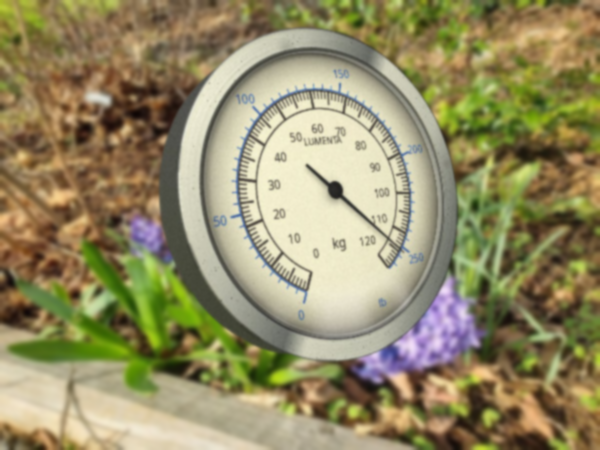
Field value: {"value": 115, "unit": "kg"}
